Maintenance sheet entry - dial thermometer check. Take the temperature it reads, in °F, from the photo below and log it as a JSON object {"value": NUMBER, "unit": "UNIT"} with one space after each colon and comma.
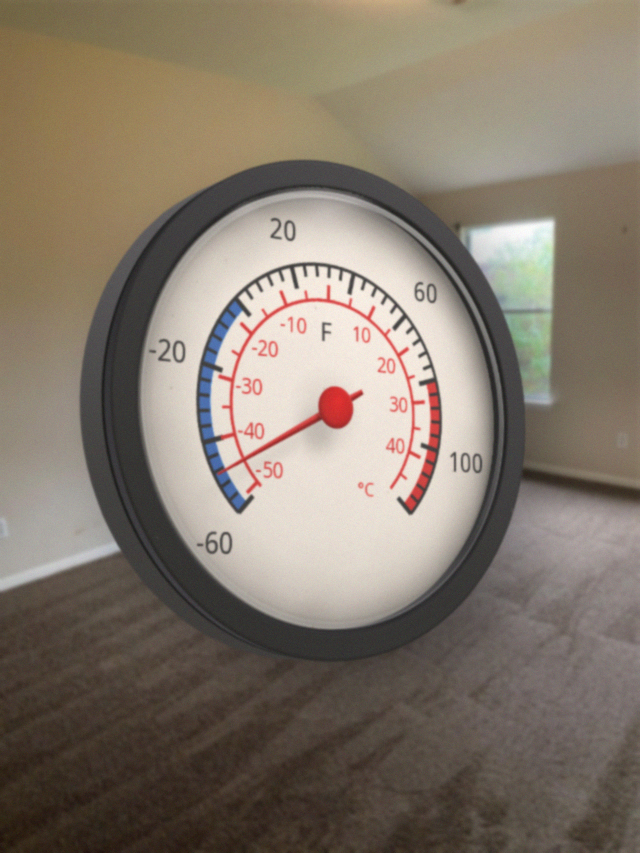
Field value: {"value": -48, "unit": "°F"}
